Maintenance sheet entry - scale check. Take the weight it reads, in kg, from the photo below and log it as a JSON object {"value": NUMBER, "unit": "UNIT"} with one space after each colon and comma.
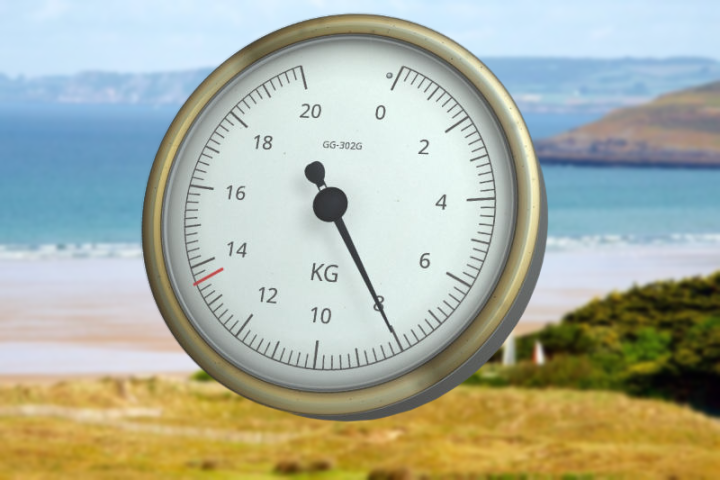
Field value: {"value": 8, "unit": "kg"}
